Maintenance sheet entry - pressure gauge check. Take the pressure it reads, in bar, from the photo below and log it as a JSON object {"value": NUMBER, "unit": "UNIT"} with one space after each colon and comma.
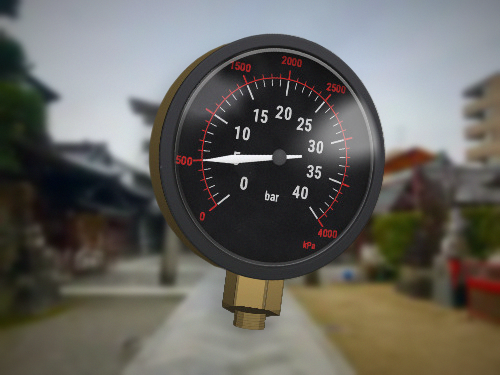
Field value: {"value": 5, "unit": "bar"}
